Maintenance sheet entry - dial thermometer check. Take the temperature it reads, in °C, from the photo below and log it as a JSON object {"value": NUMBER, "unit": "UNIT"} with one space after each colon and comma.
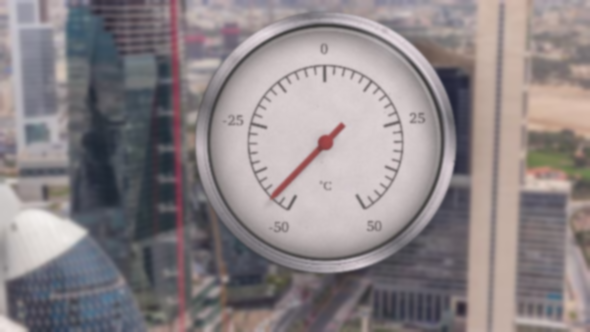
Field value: {"value": -45, "unit": "°C"}
